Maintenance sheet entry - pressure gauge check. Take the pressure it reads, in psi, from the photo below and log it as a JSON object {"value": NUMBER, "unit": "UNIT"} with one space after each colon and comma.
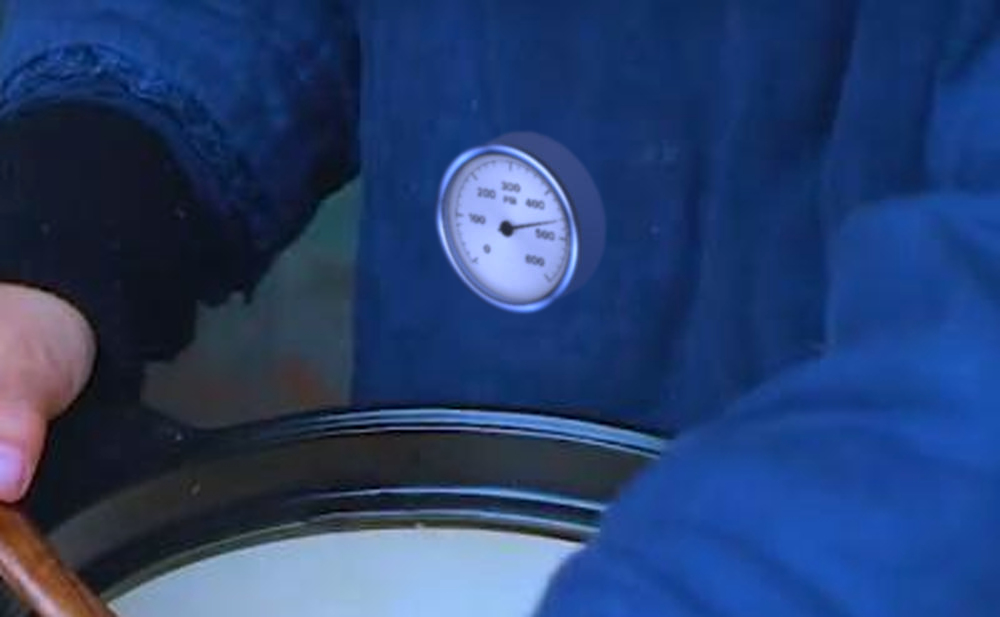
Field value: {"value": 460, "unit": "psi"}
